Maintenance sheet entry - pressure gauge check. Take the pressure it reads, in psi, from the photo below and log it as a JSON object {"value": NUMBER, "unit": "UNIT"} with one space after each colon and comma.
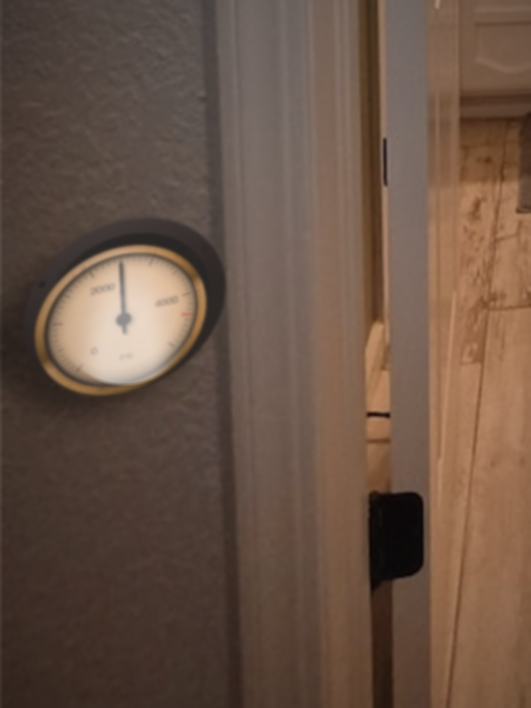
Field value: {"value": 2500, "unit": "psi"}
